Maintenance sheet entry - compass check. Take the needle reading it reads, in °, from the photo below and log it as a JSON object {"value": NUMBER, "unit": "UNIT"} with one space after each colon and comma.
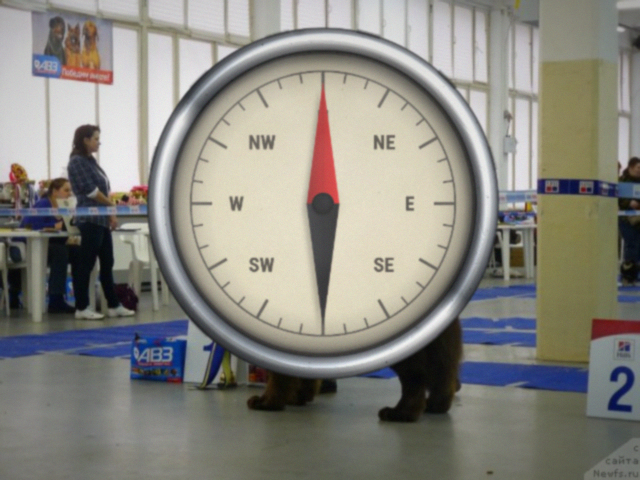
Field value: {"value": 0, "unit": "°"}
